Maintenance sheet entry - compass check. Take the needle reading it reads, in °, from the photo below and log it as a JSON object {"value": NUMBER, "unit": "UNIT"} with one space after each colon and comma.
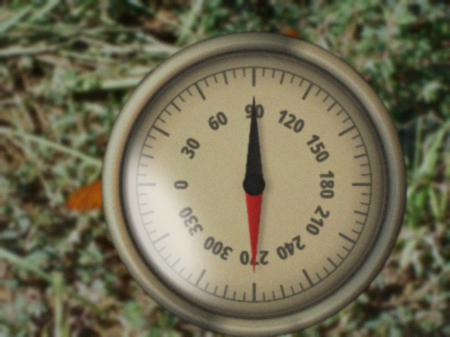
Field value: {"value": 270, "unit": "°"}
